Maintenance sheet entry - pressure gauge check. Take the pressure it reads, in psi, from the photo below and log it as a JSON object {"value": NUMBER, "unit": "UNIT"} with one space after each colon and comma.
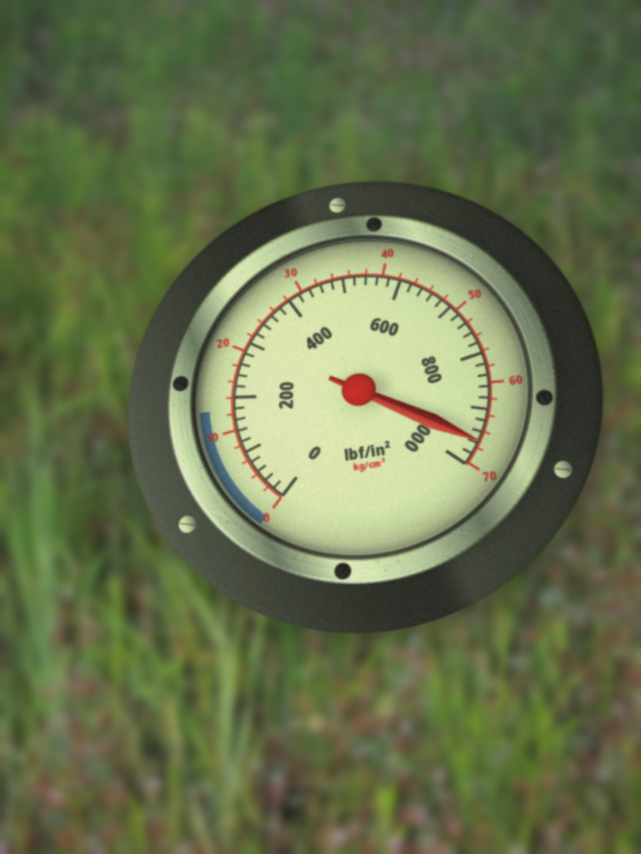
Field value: {"value": 960, "unit": "psi"}
